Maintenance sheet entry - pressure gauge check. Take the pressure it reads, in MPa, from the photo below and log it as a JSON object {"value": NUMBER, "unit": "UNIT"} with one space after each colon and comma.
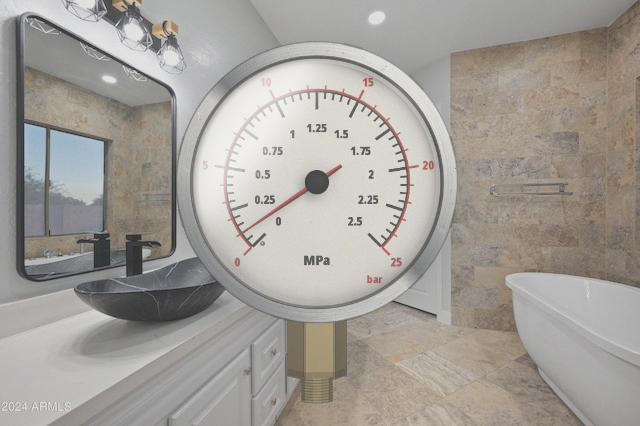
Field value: {"value": 0.1, "unit": "MPa"}
